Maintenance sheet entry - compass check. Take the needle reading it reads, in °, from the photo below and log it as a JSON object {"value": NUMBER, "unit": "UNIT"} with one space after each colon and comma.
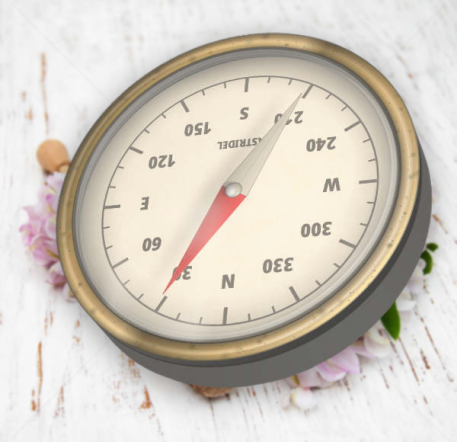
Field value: {"value": 30, "unit": "°"}
